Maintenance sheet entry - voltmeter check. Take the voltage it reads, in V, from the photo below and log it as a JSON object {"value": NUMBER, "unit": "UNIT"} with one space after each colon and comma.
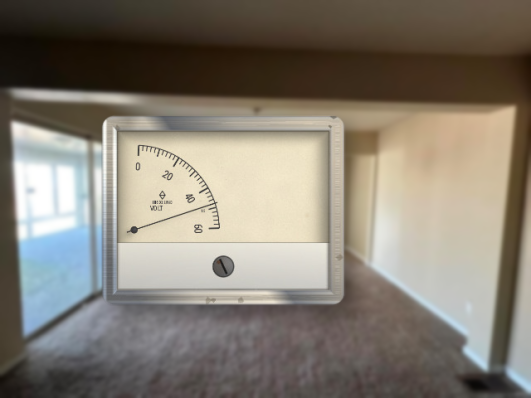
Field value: {"value": 48, "unit": "V"}
